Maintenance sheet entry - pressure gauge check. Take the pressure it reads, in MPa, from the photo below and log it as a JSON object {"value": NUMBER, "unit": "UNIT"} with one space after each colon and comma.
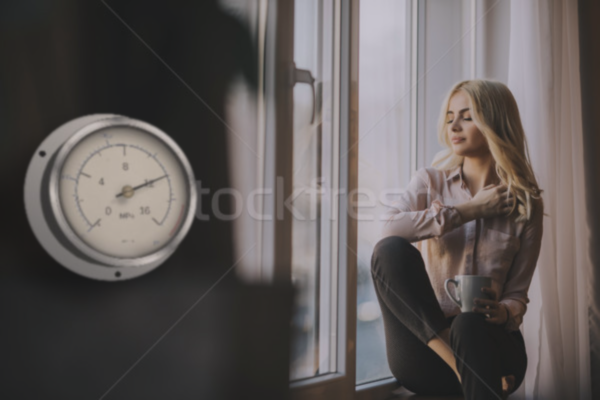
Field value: {"value": 12, "unit": "MPa"}
